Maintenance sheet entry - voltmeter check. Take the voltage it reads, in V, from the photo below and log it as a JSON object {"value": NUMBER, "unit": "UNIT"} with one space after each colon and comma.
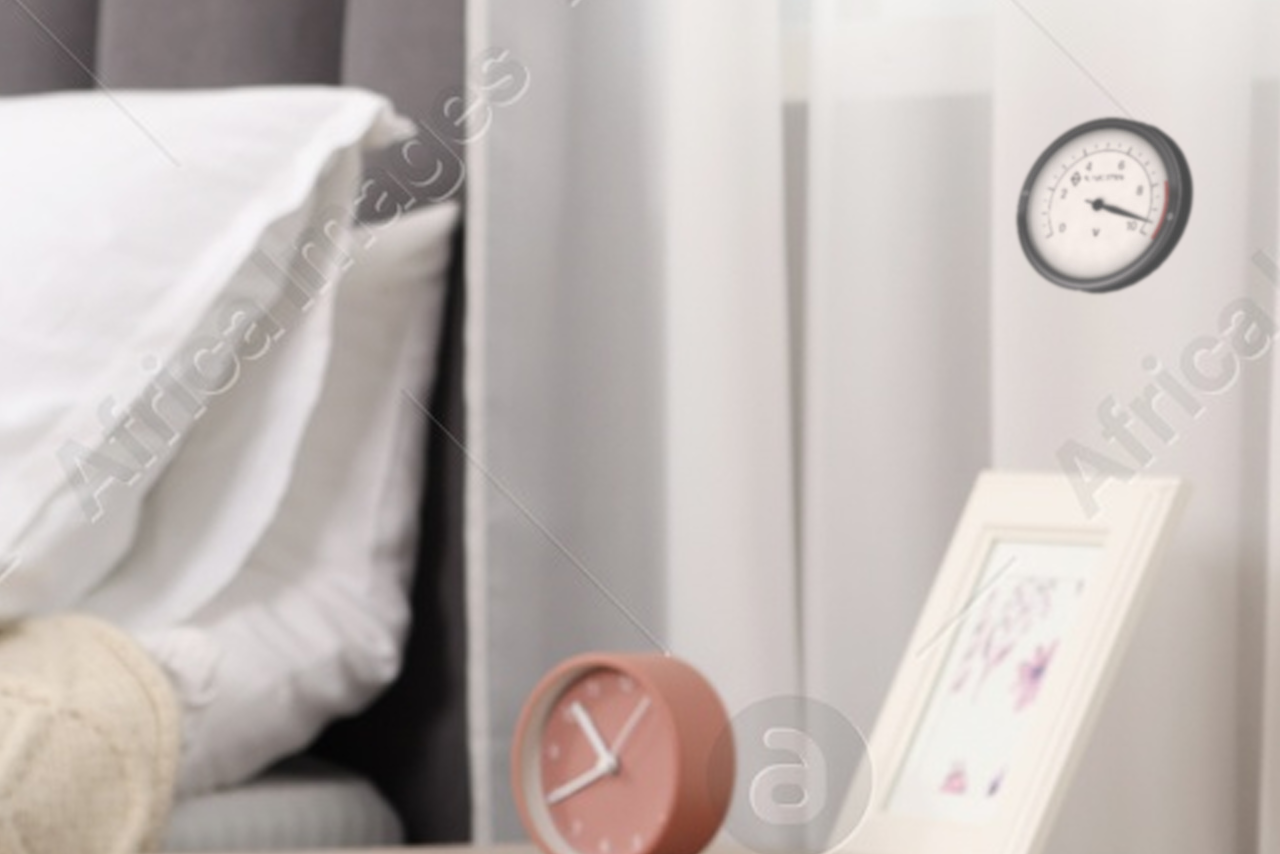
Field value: {"value": 9.5, "unit": "V"}
